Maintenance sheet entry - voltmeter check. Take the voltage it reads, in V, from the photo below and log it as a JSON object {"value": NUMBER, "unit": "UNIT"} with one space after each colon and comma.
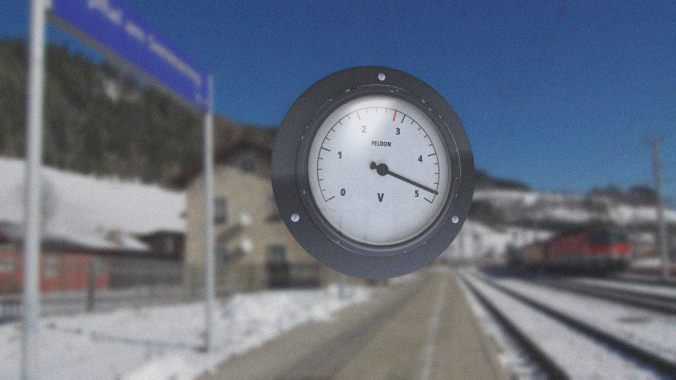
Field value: {"value": 4.8, "unit": "V"}
